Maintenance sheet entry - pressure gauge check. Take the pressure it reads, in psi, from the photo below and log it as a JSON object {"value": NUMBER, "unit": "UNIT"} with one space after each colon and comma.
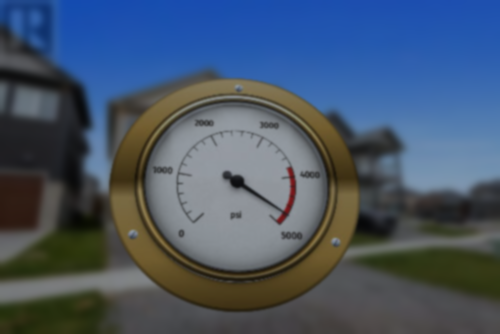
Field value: {"value": 4800, "unit": "psi"}
